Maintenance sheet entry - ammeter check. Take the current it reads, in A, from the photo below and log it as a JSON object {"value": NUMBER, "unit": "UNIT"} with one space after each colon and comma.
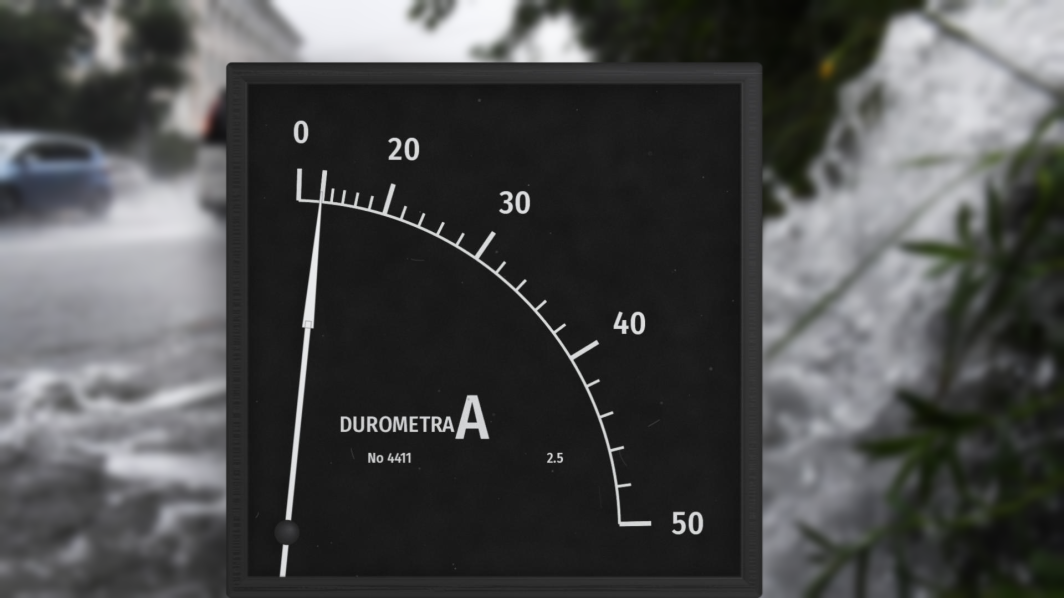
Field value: {"value": 10, "unit": "A"}
